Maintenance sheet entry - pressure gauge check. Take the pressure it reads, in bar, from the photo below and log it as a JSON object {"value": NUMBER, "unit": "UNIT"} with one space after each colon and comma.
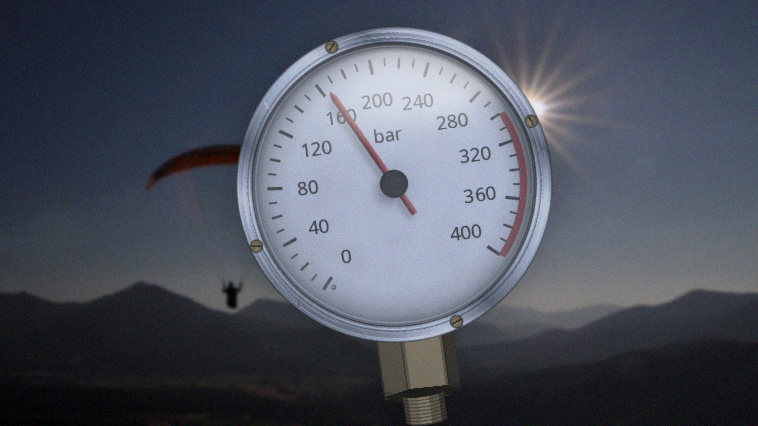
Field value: {"value": 165, "unit": "bar"}
